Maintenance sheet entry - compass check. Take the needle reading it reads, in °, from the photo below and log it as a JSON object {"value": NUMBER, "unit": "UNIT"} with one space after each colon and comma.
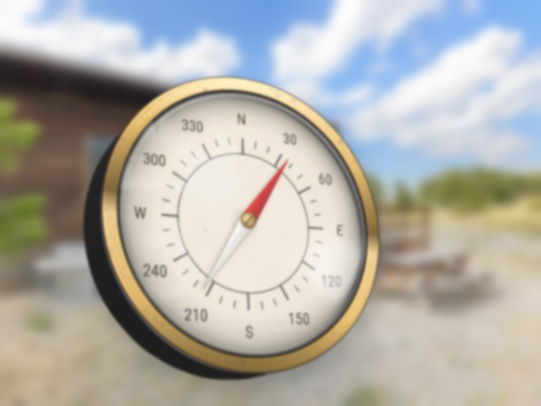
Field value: {"value": 35, "unit": "°"}
